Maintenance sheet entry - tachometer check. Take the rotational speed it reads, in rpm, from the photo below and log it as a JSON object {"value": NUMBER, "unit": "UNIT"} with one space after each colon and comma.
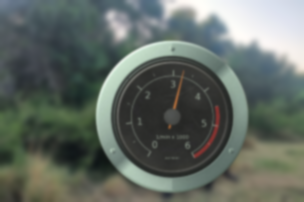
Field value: {"value": 3250, "unit": "rpm"}
